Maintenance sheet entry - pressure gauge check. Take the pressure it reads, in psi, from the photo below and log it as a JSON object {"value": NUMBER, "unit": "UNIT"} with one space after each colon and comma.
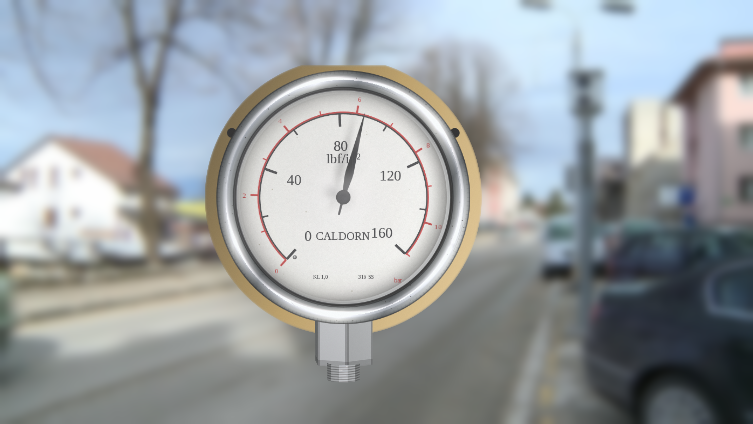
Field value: {"value": 90, "unit": "psi"}
